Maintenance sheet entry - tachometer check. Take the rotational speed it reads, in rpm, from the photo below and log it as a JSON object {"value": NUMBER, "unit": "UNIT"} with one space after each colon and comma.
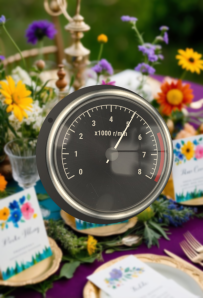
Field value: {"value": 5000, "unit": "rpm"}
